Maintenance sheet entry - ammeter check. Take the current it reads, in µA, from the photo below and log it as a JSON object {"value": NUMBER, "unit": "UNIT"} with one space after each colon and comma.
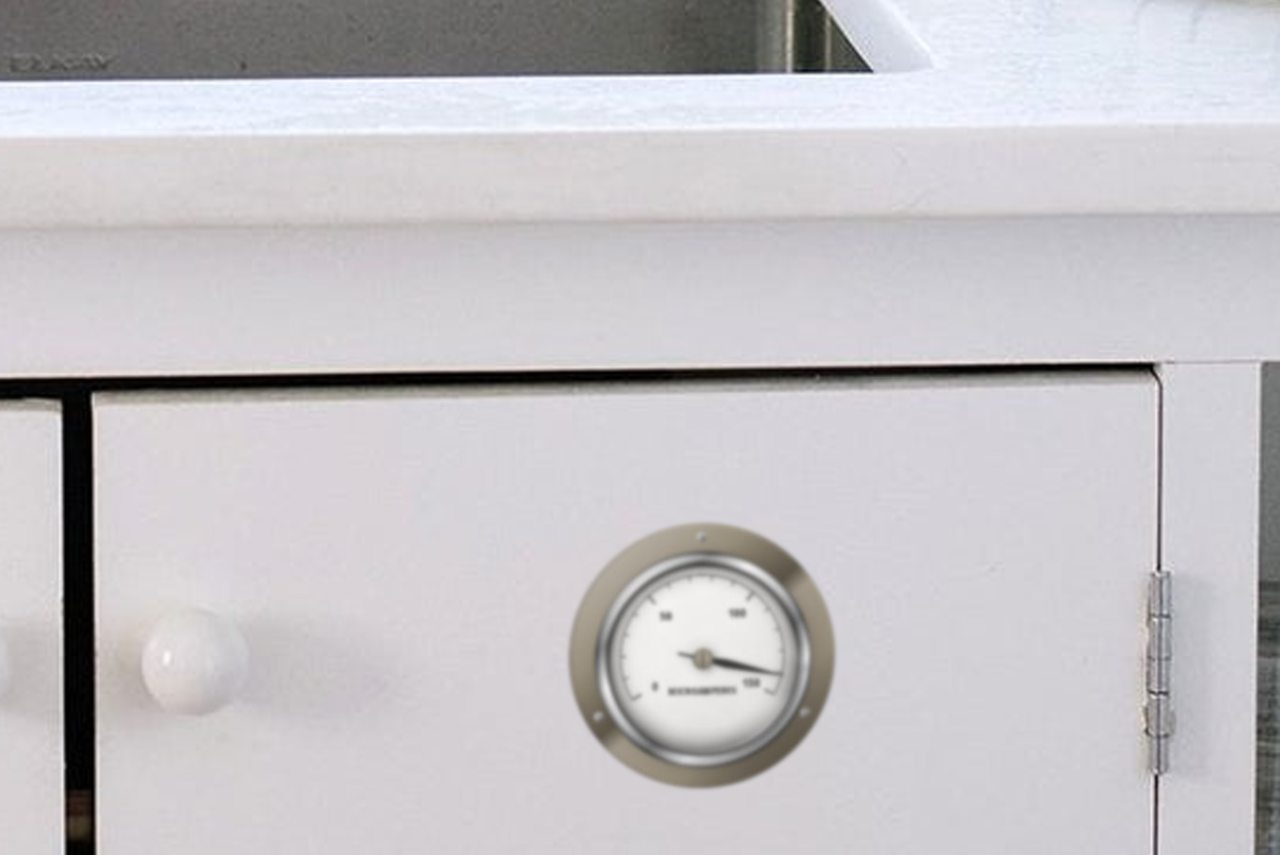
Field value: {"value": 140, "unit": "µA"}
